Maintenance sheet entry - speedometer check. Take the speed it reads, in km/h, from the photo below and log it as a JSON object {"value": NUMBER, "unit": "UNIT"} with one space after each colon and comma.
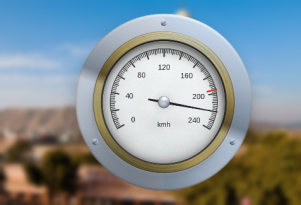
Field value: {"value": 220, "unit": "km/h"}
